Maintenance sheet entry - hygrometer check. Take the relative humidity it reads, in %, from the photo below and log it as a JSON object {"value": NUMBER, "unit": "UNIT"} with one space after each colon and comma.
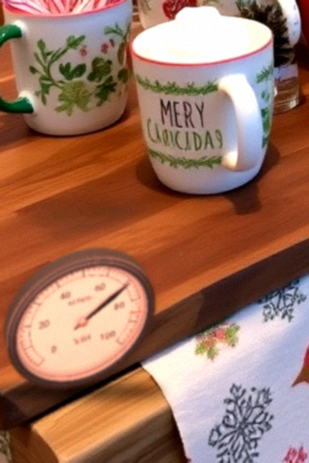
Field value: {"value": 70, "unit": "%"}
